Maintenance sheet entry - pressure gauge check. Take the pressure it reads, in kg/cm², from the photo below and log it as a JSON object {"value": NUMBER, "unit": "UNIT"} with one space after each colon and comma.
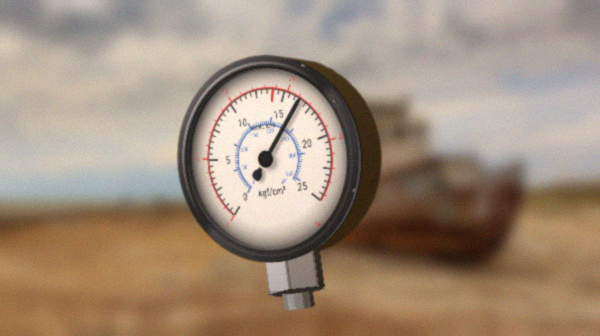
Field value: {"value": 16.5, "unit": "kg/cm²"}
